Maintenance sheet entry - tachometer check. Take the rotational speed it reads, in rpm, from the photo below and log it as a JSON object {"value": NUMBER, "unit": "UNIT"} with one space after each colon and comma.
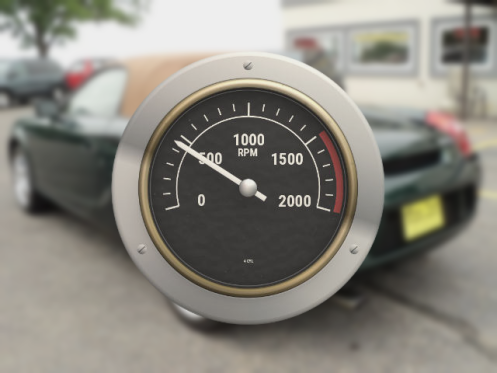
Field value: {"value": 450, "unit": "rpm"}
